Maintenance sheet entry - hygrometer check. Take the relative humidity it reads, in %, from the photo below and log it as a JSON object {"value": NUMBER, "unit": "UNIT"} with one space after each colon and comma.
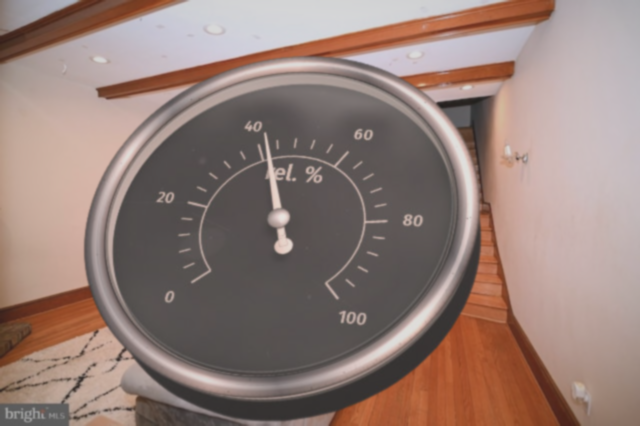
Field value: {"value": 42, "unit": "%"}
